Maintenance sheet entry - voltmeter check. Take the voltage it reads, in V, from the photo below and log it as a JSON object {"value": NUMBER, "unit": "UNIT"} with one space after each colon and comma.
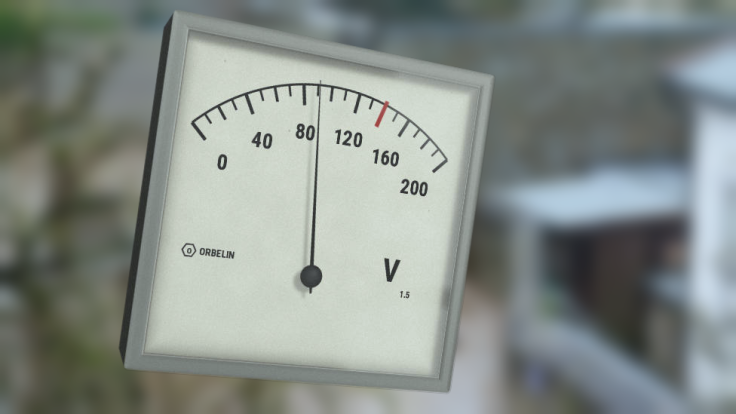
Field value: {"value": 90, "unit": "V"}
